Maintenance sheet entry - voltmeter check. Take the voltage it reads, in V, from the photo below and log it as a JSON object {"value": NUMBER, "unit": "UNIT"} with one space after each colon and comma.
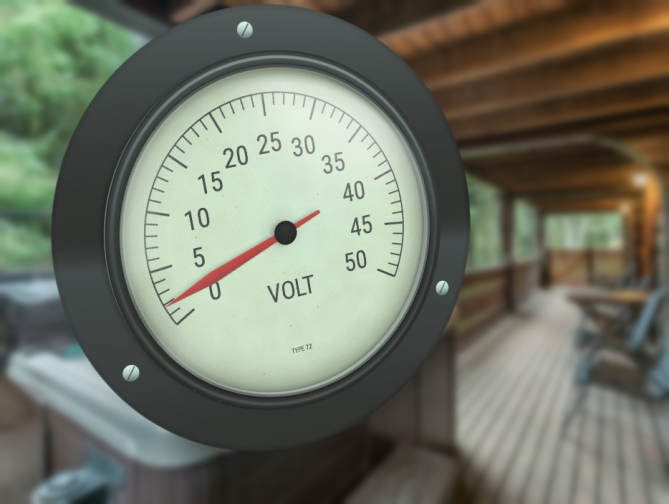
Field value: {"value": 2, "unit": "V"}
